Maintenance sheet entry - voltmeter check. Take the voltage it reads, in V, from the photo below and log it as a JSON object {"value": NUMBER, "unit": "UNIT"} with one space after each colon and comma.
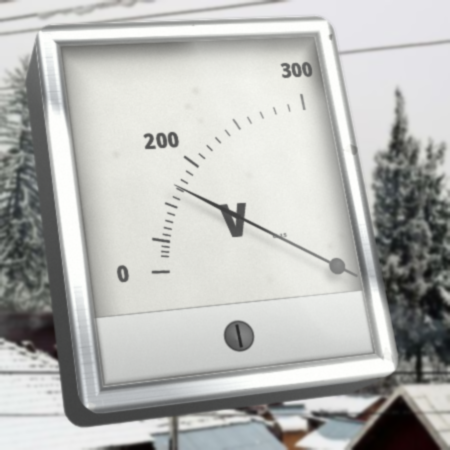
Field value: {"value": 170, "unit": "V"}
